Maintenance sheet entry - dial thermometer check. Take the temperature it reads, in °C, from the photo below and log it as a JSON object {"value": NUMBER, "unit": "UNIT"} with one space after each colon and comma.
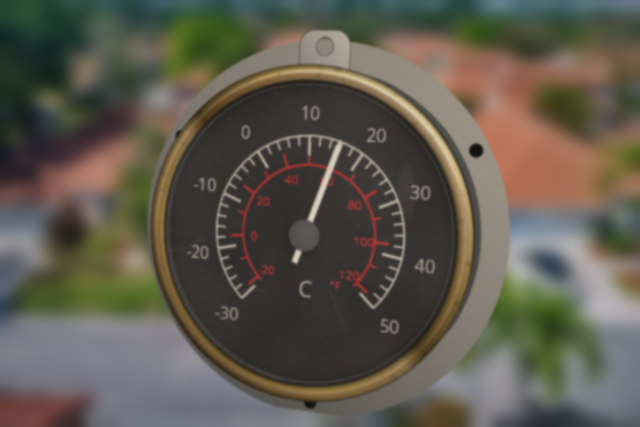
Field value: {"value": 16, "unit": "°C"}
